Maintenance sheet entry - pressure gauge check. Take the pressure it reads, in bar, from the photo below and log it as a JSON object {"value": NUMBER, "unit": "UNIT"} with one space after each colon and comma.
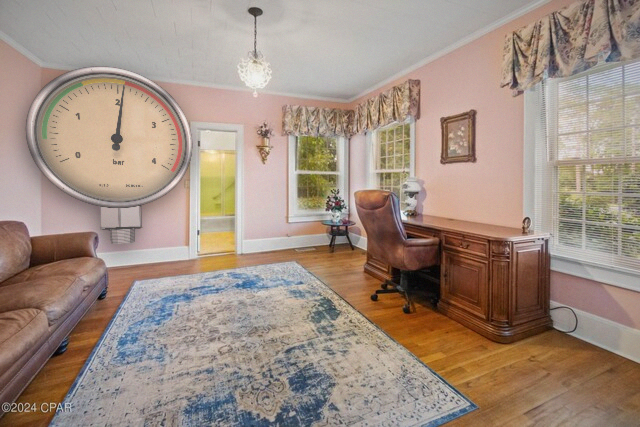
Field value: {"value": 2.1, "unit": "bar"}
